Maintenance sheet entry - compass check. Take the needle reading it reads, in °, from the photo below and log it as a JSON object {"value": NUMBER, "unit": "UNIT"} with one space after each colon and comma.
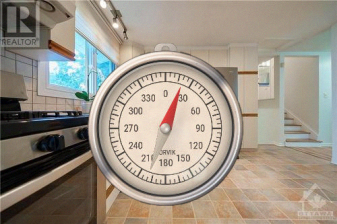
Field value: {"value": 20, "unit": "°"}
